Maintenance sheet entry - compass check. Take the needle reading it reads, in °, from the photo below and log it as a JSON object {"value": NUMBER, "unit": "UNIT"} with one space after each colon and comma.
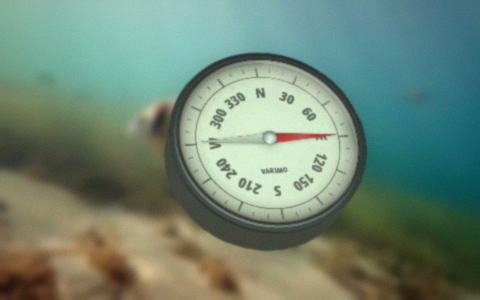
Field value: {"value": 90, "unit": "°"}
